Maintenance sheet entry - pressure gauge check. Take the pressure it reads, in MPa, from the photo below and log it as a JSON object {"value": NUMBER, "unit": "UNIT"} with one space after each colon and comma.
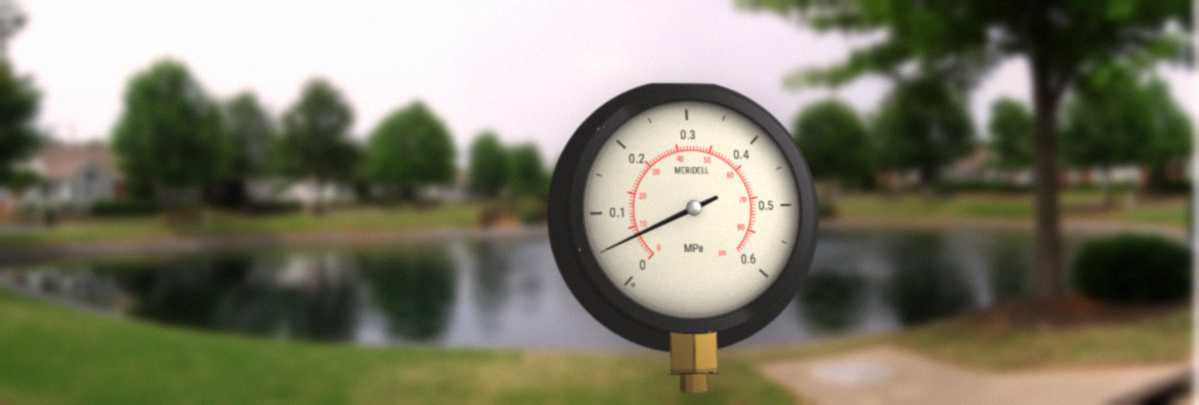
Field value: {"value": 0.05, "unit": "MPa"}
